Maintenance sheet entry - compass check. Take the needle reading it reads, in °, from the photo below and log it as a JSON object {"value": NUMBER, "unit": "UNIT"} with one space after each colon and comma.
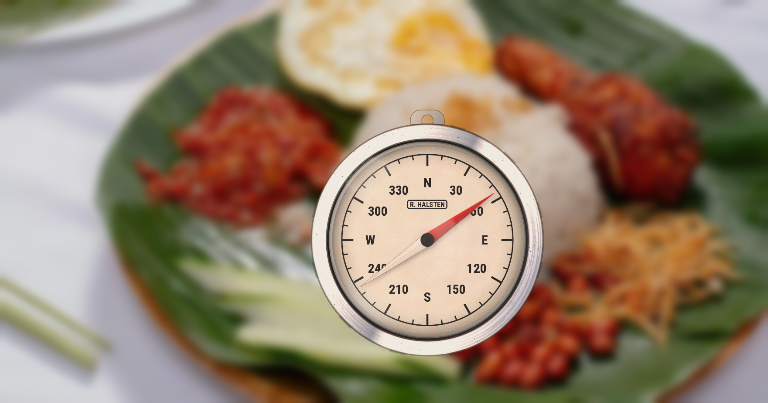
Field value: {"value": 55, "unit": "°"}
